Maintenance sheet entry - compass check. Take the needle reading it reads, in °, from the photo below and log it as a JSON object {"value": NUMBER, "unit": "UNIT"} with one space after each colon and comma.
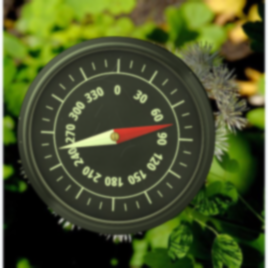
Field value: {"value": 75, "unit": "°"}
